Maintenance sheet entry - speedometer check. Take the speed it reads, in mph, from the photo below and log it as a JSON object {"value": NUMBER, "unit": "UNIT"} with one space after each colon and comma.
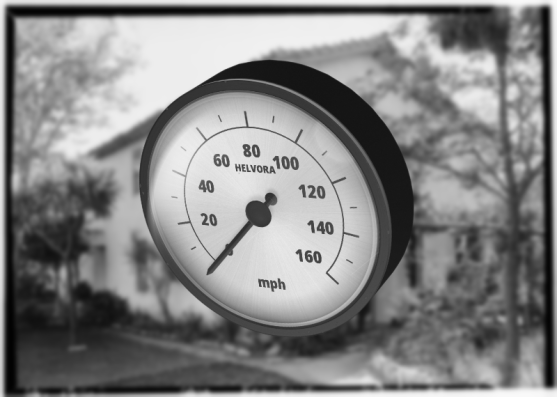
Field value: {"value": 0, "unit": "mph"}
